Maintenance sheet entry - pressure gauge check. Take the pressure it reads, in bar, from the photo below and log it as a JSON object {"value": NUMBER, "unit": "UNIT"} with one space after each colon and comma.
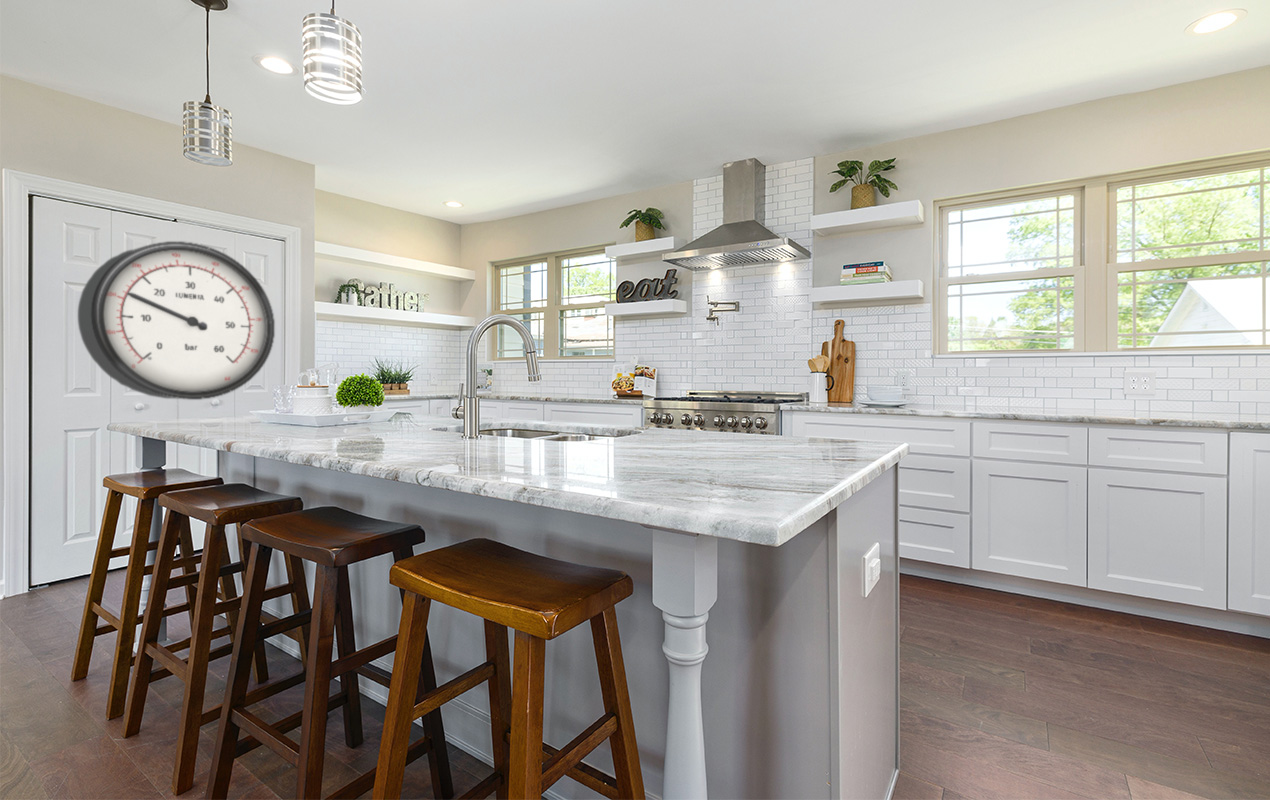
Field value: {"value": 15, "unit": "bar"}
